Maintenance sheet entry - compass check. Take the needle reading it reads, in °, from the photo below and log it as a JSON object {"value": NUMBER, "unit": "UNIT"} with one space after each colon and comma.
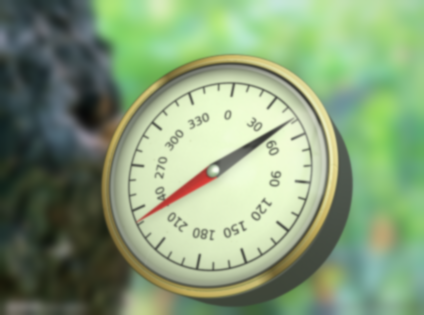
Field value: {"value": 230, "unit": "°"}
